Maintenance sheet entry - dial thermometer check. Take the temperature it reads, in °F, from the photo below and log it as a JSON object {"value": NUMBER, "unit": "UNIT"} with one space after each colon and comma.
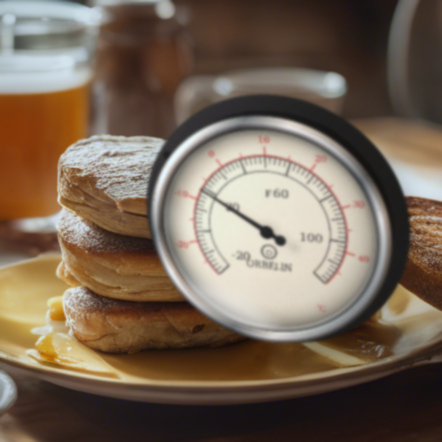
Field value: {"value": 20, "unit": "°F"}
